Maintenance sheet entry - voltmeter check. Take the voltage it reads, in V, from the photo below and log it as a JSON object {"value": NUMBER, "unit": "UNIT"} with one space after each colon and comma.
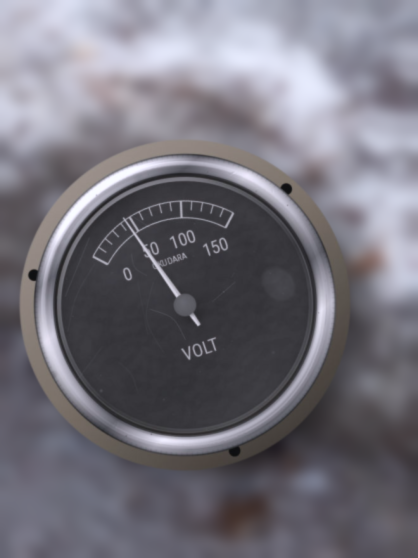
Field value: {"value": 45, "unit": "V"}
